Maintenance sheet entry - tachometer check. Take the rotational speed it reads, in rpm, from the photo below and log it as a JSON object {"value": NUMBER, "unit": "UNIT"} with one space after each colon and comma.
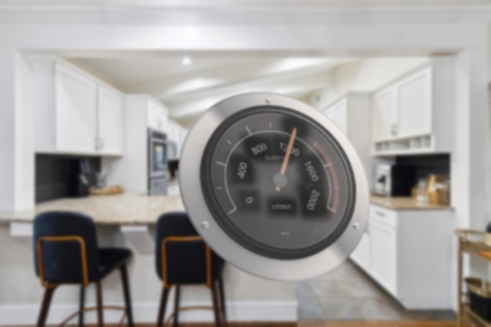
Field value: {"value": 1200, "unit": "rpm"}
